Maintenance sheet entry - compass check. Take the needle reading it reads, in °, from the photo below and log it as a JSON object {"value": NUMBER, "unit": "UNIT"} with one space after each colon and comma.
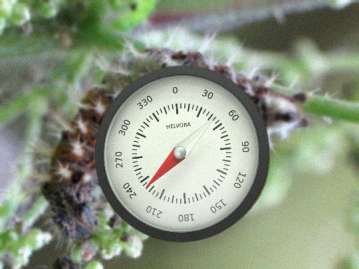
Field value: {"value": 230, "unit": "°"}
